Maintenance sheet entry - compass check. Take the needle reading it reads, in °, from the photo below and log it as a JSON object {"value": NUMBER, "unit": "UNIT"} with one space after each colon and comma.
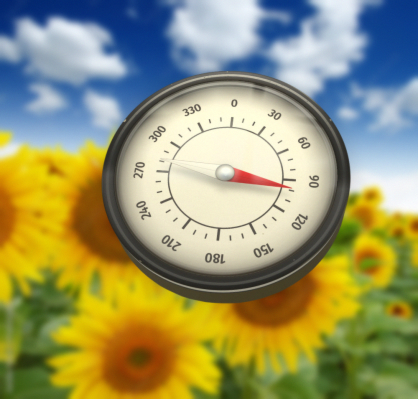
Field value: {"value": 100, "unit": "°"}
